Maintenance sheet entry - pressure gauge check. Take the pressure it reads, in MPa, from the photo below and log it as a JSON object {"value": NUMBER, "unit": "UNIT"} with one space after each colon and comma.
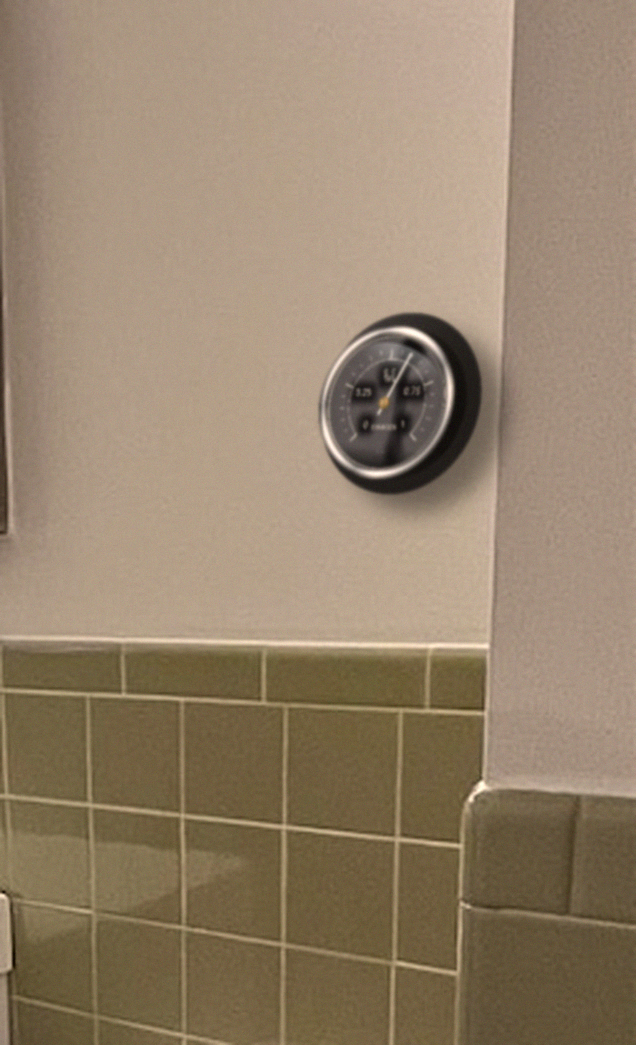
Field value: {"value": 0.6, "unit": "MPa"}
